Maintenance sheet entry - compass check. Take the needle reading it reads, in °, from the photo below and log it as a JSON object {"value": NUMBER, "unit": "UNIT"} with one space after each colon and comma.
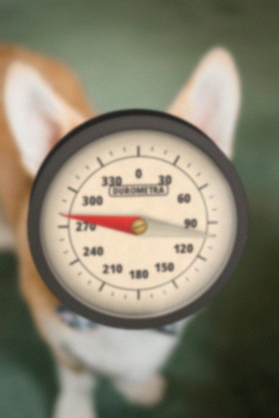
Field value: {"value": 280, "unit": "°"}
